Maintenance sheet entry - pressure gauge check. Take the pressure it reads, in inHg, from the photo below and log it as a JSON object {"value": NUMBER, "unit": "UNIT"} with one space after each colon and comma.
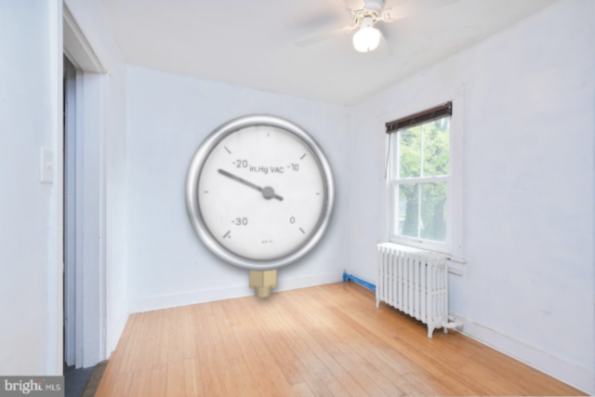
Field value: {"value": -22.5, "unit": "inHg"}
